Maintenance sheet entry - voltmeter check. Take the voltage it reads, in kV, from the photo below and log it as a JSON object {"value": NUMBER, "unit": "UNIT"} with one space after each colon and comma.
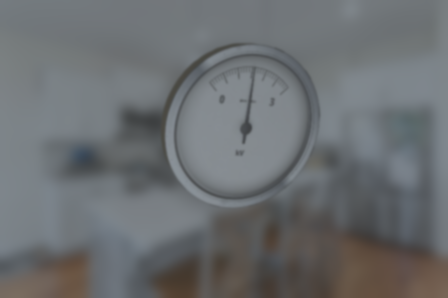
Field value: {"value": 1.5, "unit": "kV"}
